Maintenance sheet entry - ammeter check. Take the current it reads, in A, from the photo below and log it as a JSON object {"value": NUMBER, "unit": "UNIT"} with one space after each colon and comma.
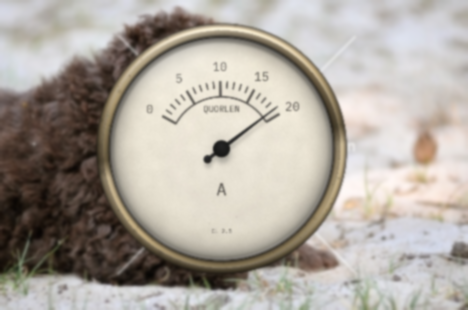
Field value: {"value": 19, "unit": "A"}
